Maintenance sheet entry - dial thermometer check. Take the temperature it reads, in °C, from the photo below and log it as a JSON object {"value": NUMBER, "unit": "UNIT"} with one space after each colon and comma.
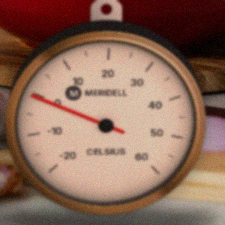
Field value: {"value": 0, "unit": "°C"}
